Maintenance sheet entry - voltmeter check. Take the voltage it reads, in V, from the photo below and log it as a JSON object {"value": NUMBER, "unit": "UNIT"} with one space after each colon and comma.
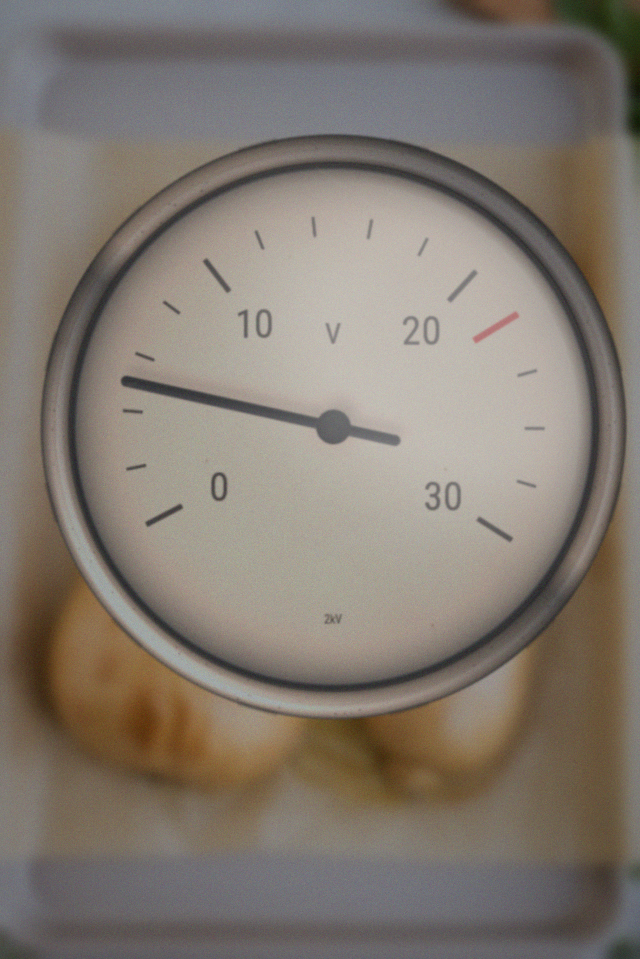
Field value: {"value": 5, "unit": "V"}
